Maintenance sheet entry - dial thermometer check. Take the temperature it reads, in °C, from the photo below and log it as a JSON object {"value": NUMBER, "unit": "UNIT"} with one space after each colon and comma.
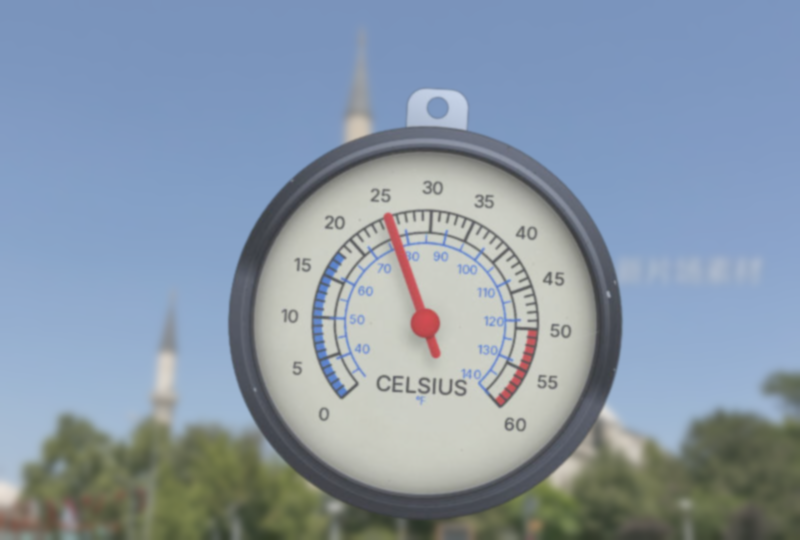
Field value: {"value": 25, "unit": "°C"}
